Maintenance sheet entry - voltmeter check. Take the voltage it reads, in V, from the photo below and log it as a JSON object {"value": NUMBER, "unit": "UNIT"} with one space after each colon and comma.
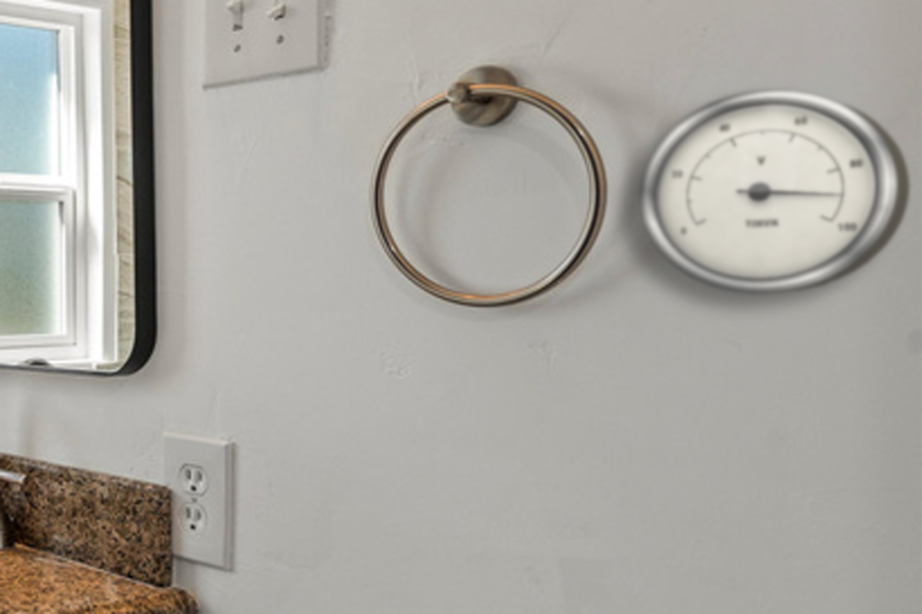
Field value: {"value": 90, "unit": "V"}
